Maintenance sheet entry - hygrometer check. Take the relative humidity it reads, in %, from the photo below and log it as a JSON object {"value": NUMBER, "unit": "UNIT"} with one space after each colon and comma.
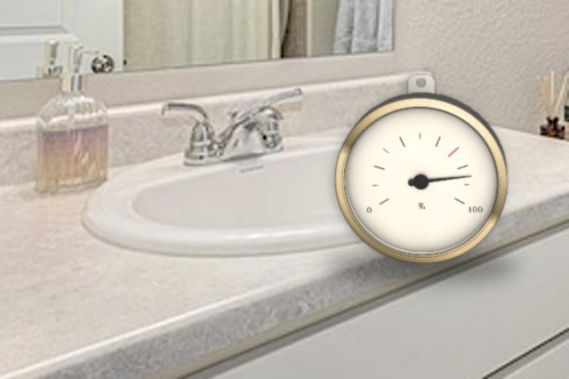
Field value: {"value": 85, "unit": "%"}
